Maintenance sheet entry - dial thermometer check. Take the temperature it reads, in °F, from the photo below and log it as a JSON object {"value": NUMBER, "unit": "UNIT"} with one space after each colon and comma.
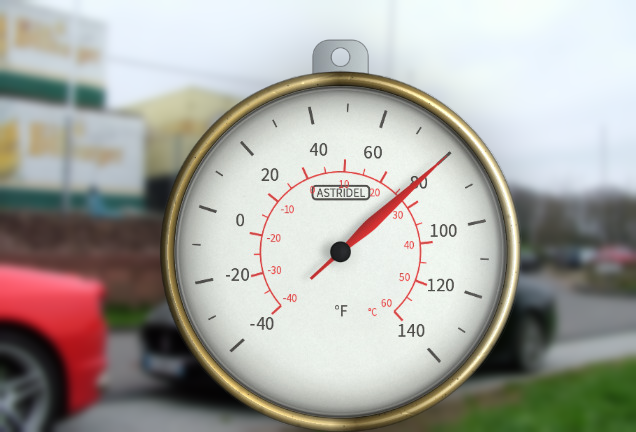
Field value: {"value": 80, "unit": "°F"}
